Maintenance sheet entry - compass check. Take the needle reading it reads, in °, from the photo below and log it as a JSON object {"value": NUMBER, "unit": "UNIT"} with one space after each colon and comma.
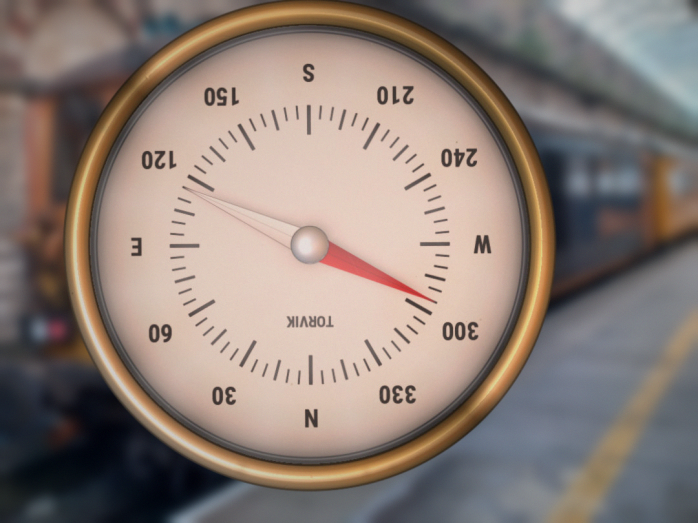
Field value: {"value": 295, "unit": "°"}
